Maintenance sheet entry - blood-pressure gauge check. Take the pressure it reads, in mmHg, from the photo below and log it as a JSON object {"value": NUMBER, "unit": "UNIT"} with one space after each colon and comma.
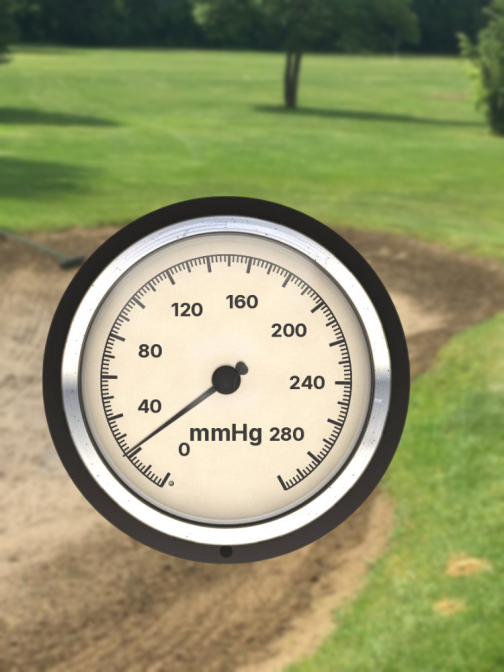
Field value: {"value": 22, "unit": "mmHg"}
